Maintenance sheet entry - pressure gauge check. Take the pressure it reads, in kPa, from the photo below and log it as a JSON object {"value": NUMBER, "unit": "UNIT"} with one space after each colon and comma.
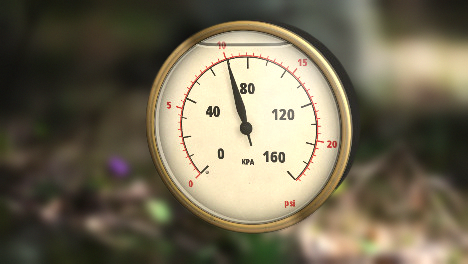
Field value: {"value": 70, "unit": "kPa"}
